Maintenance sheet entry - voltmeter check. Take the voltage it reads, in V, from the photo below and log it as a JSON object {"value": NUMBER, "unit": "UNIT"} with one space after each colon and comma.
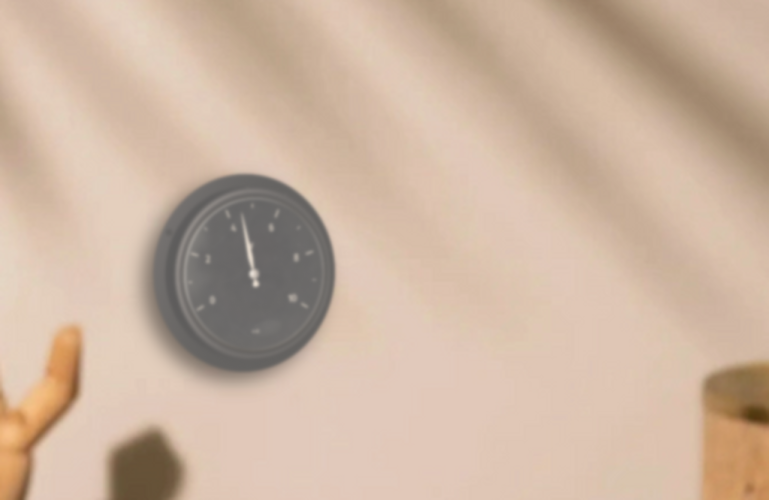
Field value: {"value": 4.5, "unit": "V"}
